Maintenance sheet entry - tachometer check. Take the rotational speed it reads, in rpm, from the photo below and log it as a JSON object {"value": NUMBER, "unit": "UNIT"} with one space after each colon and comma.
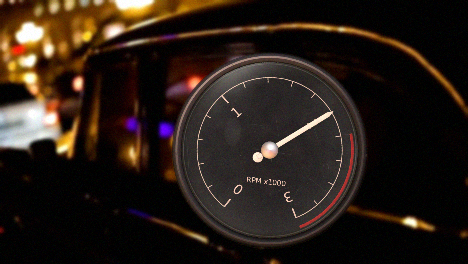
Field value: {"value": 2000, "unit": "rpm"}
